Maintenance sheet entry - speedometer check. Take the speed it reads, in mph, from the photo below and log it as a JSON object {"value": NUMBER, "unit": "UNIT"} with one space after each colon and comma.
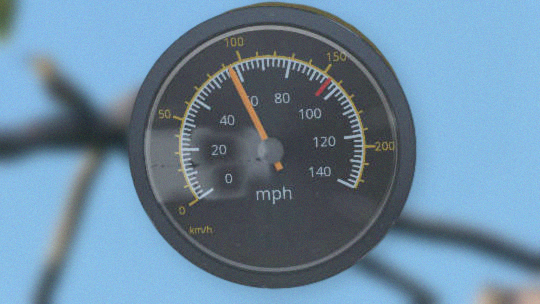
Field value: {"value": 58, "unit": "mph"}
